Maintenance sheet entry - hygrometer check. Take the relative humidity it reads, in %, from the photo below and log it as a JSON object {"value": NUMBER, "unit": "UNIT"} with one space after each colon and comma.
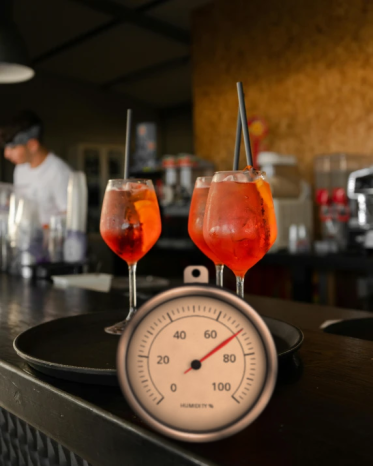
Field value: {"value": 70, "unit": "%"}
